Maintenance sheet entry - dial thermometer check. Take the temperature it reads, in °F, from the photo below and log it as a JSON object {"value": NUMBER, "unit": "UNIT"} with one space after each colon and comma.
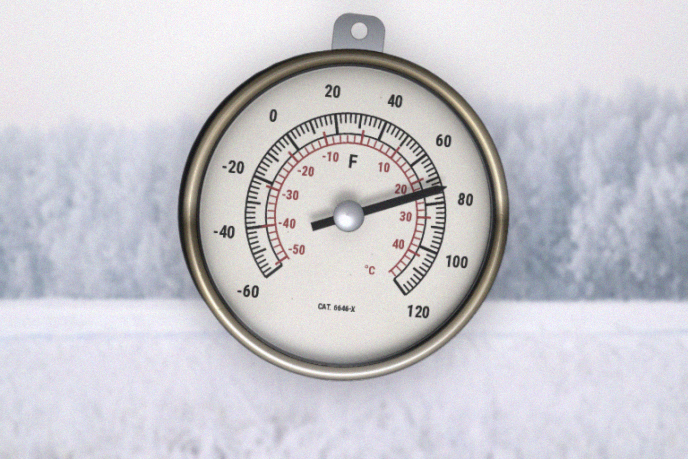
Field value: {"value": 74, "unit": "°F"}
